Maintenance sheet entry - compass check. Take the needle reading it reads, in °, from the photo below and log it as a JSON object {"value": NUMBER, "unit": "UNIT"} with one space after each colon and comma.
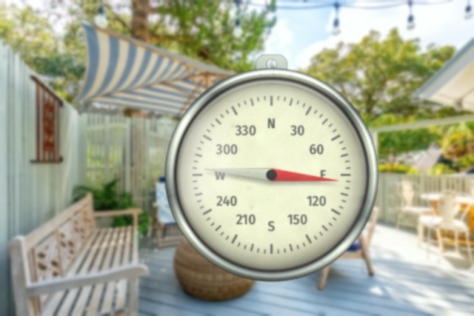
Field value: {"value": 95, "unit": "°"}
